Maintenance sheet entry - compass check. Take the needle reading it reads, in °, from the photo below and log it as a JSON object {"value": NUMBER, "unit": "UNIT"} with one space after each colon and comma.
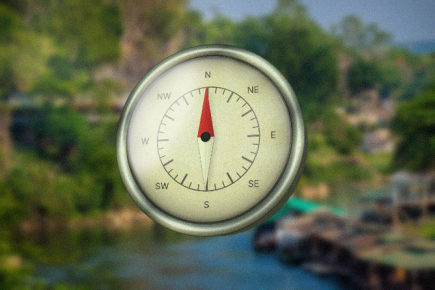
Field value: {"value": 0, "unit": "°"}
